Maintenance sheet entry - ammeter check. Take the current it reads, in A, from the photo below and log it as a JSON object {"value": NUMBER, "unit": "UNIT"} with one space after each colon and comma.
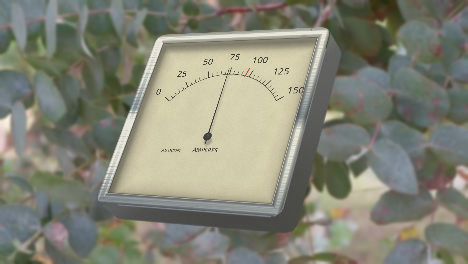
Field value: {"value": 75, "unit": "A"}
